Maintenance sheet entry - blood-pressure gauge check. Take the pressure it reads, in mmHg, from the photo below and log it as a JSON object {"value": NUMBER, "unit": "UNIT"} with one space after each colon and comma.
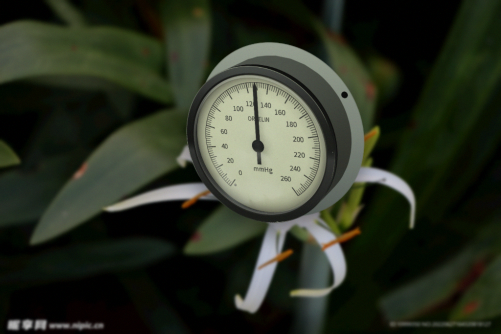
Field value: {"value": 130, "unit": "mmHg"}
